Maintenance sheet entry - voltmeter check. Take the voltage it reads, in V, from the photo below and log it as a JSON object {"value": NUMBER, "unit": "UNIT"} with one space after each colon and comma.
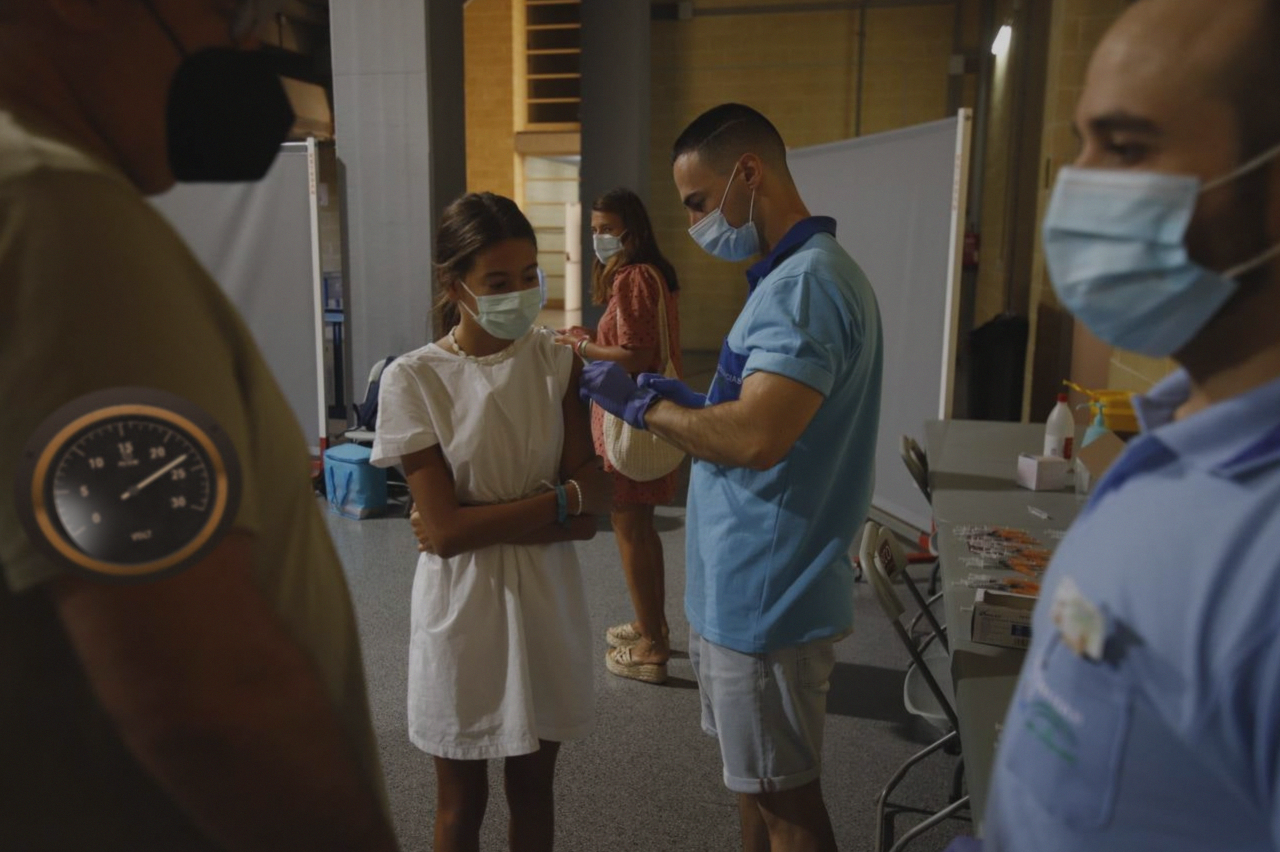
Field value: {"value": 23, "unit": "V"}
